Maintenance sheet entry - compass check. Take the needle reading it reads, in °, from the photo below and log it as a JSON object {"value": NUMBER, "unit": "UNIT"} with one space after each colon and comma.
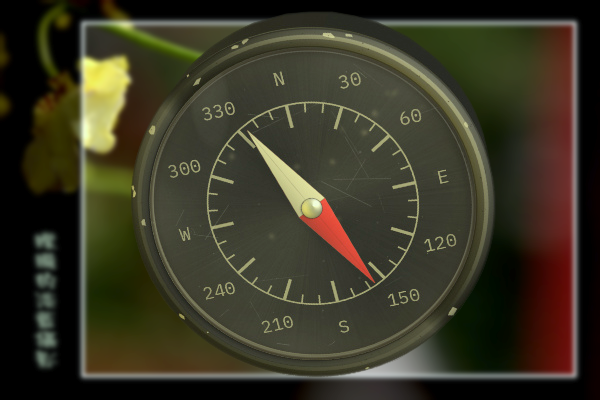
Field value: {"value": 155, "unit": "°"}
